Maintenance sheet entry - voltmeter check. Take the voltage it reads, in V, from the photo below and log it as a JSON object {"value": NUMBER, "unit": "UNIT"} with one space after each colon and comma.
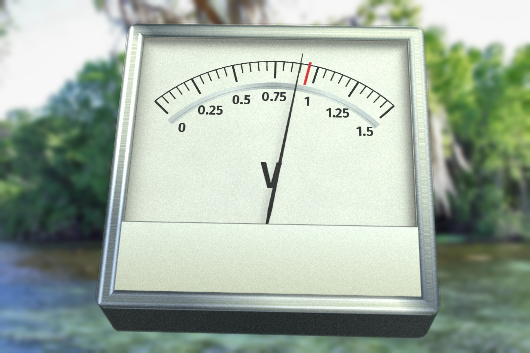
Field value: {"value": 0.9, "unit": "V"}
